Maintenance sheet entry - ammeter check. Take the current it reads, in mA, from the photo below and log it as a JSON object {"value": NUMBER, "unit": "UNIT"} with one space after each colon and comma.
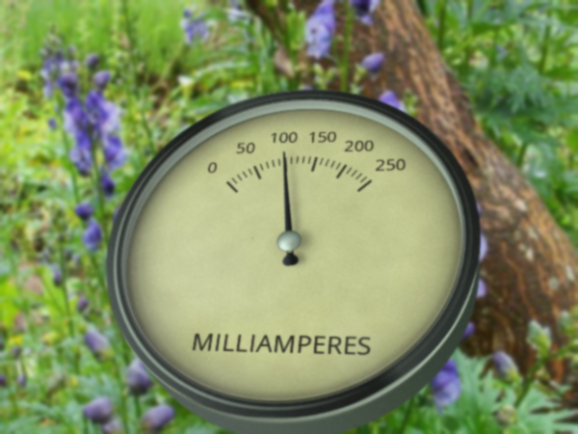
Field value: {"value": 100, "unit": "mA"}
